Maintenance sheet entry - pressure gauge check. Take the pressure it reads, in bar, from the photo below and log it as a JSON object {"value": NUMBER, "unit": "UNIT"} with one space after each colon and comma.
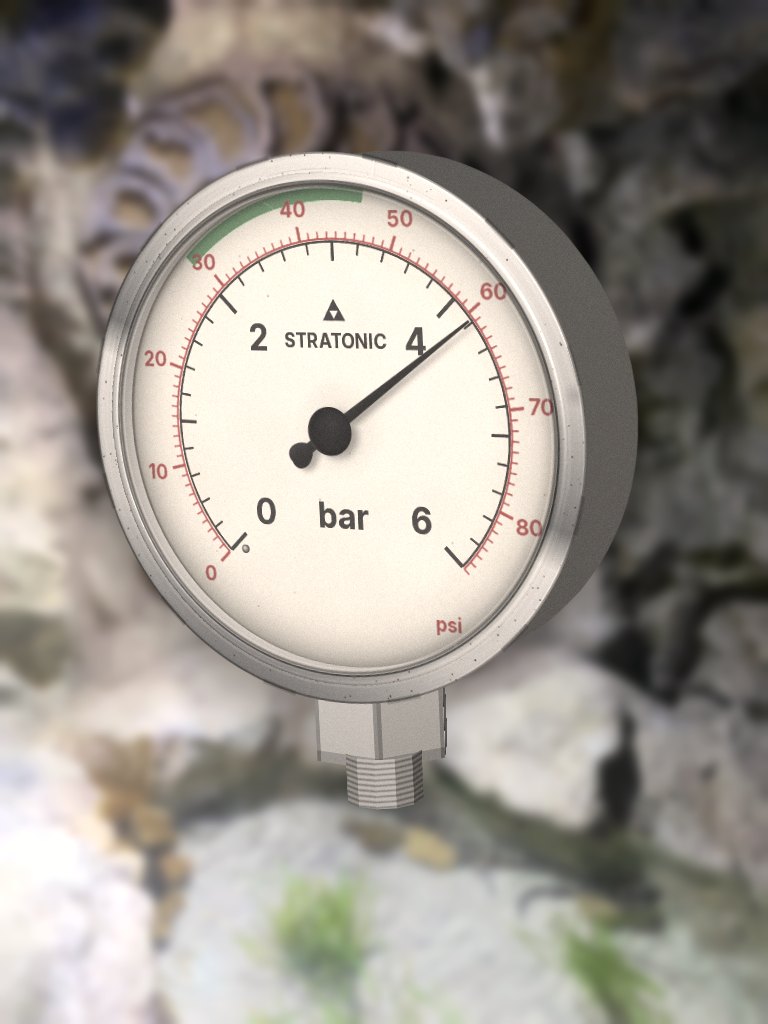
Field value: {"value": 4.2, "unit": "bar"}
